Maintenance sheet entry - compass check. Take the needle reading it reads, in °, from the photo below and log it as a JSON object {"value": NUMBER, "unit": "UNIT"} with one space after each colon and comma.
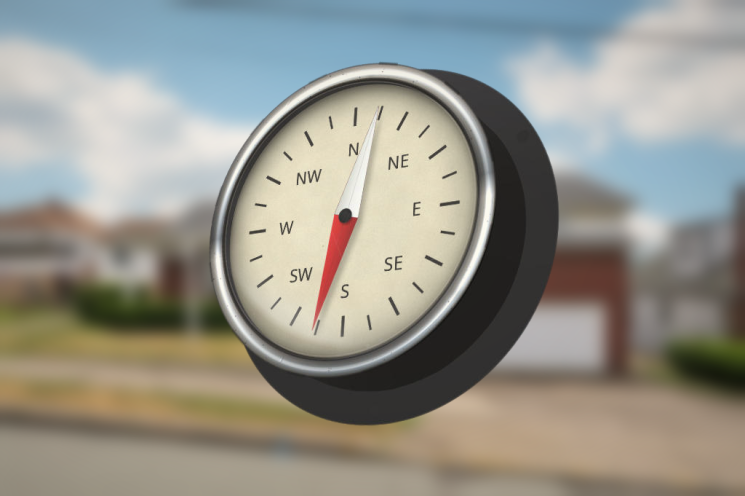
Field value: {"value": 195, "unit": "°"}
